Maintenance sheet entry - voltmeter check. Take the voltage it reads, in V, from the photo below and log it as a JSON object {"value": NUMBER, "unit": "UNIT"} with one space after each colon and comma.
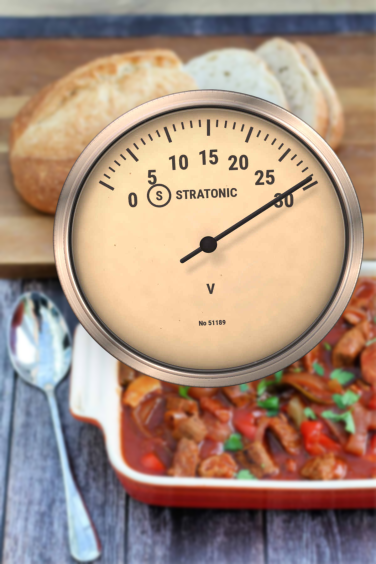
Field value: {"value": 29, "unit": "V"}
